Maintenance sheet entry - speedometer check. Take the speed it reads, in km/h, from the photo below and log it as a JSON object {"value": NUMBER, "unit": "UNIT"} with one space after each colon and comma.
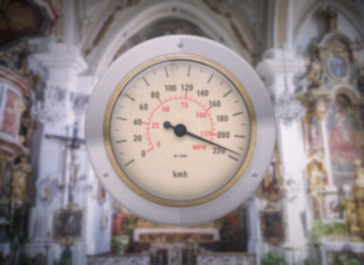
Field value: {"value": 215, "unit": "km/h"}
